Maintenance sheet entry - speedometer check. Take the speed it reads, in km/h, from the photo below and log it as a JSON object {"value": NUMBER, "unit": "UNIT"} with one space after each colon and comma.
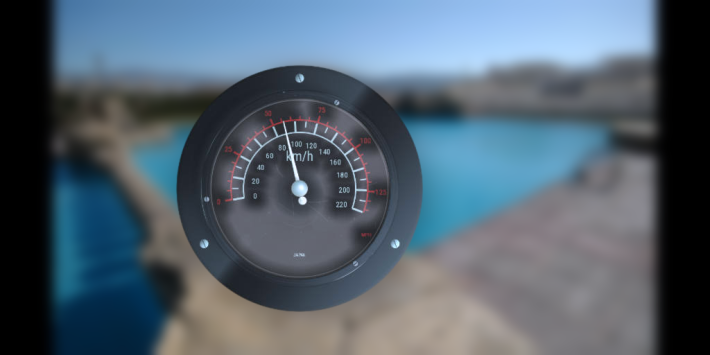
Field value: {"value": 90, "unit": "km/h"}
